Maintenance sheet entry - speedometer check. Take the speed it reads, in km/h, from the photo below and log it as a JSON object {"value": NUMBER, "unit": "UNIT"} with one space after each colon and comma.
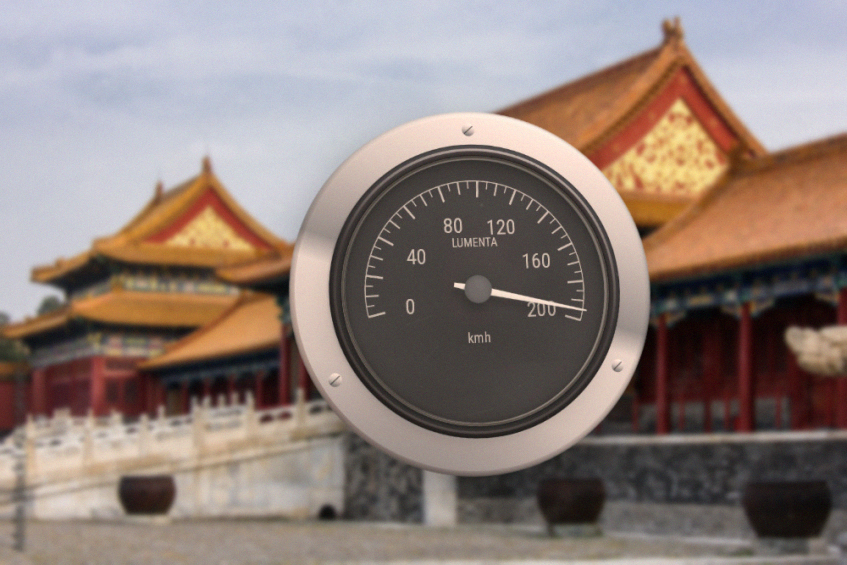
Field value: {"value": 195, "unit": "km/h"}
